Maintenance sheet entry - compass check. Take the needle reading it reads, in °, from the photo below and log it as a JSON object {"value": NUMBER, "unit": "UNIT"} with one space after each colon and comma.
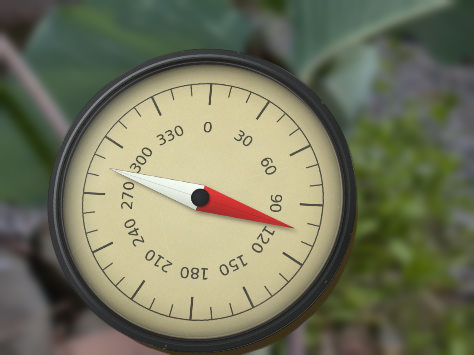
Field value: {"value": 105, "unit": "°"}
